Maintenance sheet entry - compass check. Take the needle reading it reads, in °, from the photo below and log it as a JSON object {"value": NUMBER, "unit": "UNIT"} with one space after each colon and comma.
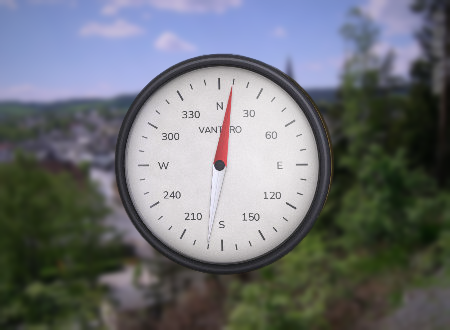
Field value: {"value": 10, "unit": "°"}
